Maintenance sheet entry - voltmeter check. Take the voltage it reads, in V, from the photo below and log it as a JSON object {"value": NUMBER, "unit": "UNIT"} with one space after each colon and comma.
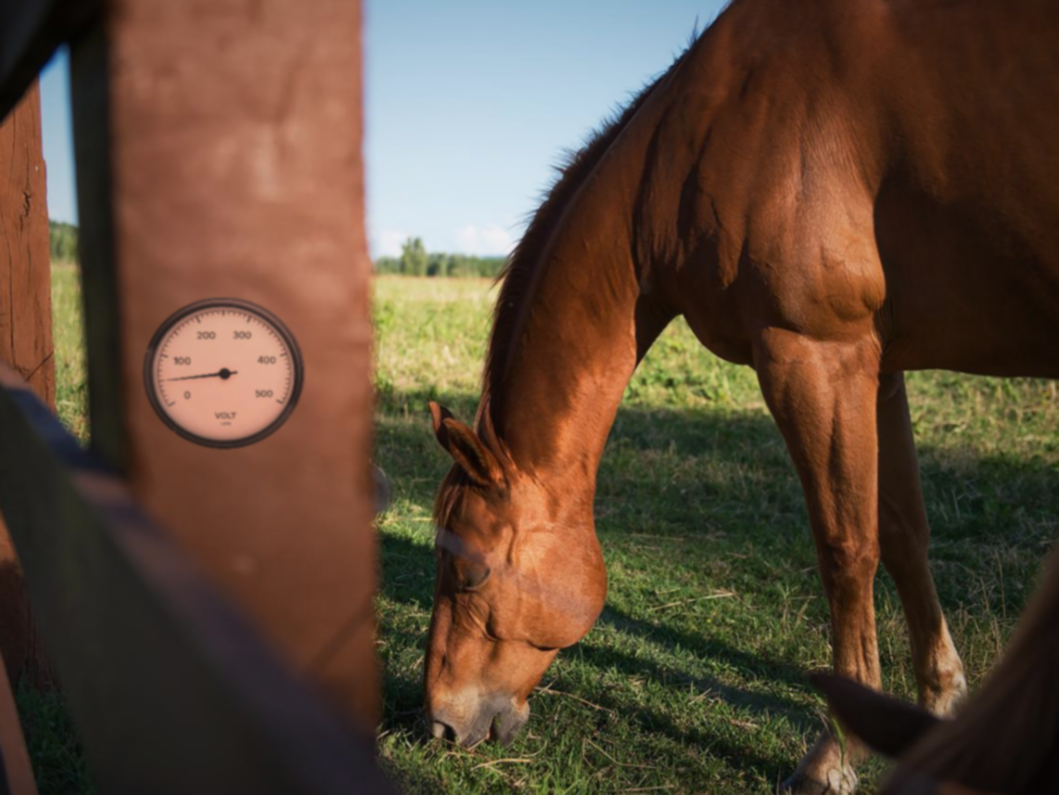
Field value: {"value": 50, "unit": "V"}
